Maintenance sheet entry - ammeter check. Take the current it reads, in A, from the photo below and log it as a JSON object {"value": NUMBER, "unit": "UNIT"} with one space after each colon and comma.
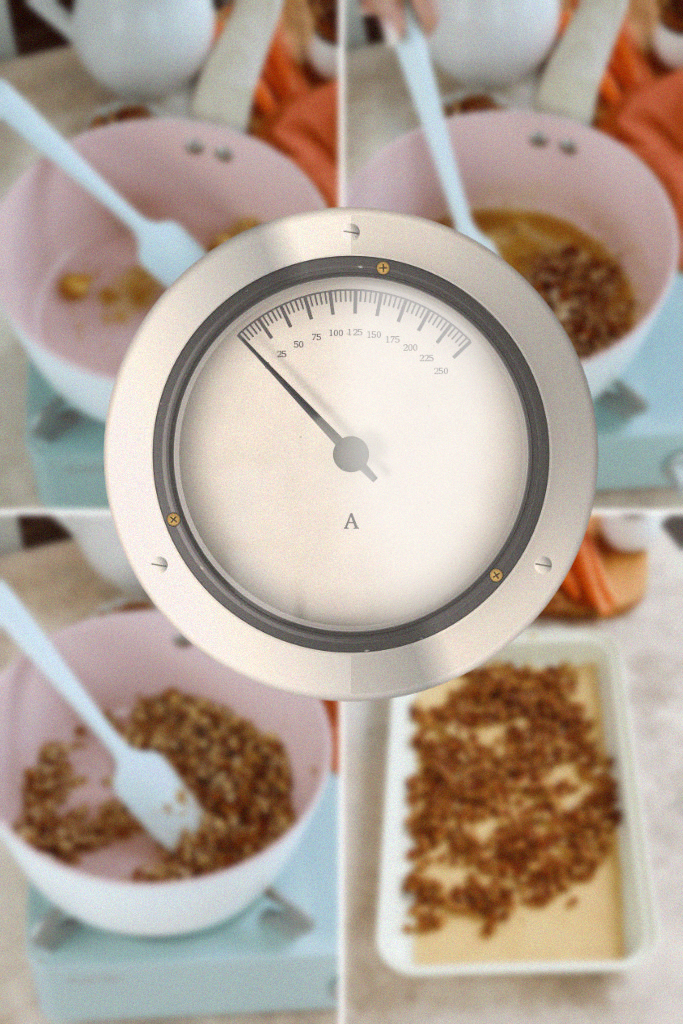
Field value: {"value": 0, "unit": "A"}
